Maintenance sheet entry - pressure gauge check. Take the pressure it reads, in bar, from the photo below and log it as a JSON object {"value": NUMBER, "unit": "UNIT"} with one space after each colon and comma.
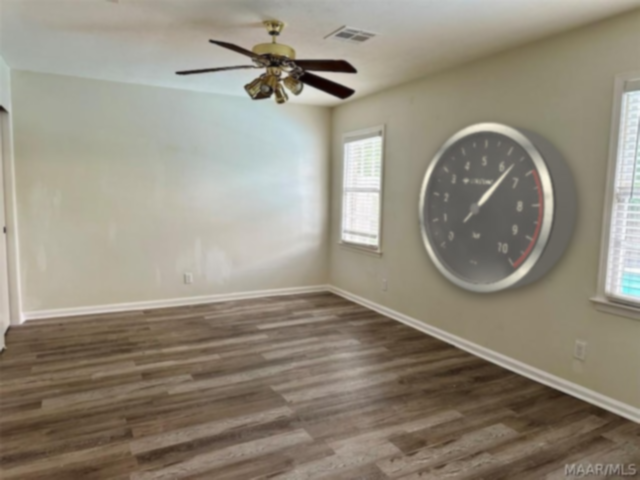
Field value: {"value": 6.5, "unit": "bar"}
